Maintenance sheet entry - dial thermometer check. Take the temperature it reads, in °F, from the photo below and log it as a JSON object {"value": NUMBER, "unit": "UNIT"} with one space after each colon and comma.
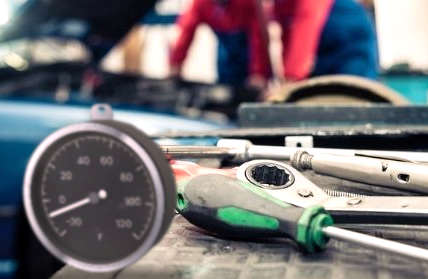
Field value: {"value": -8, "unit": "°F"}
